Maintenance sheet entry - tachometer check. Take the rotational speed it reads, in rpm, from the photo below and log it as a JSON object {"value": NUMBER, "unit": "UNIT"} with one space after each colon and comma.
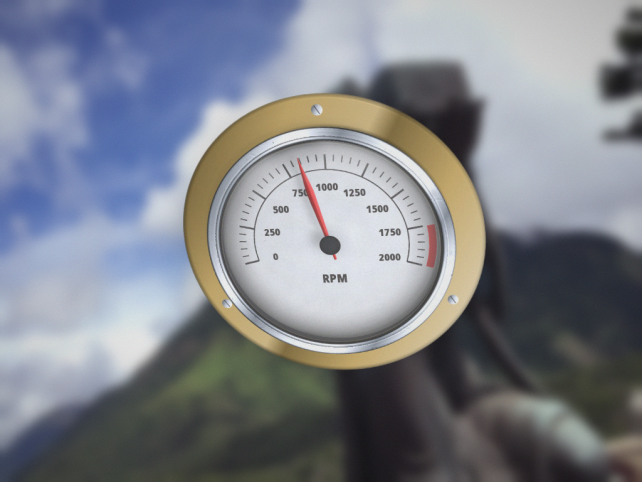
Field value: {"value": 850, "unit": "rpm"}
